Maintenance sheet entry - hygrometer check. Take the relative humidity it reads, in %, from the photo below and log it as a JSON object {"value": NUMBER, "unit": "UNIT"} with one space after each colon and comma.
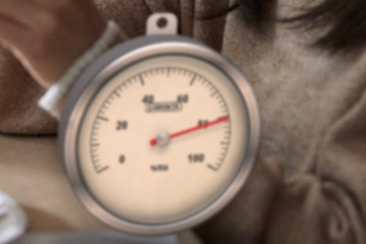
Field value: {"value": 80, "unit": "%"}
